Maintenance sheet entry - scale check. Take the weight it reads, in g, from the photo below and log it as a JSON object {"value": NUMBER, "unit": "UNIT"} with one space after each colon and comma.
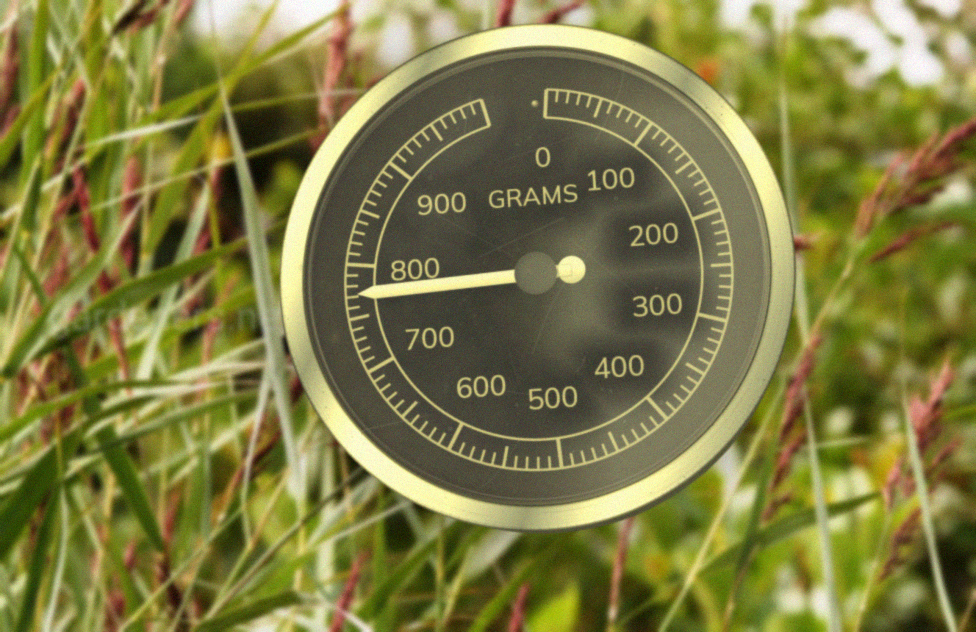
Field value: {"value": 770, "unit": "g"}
